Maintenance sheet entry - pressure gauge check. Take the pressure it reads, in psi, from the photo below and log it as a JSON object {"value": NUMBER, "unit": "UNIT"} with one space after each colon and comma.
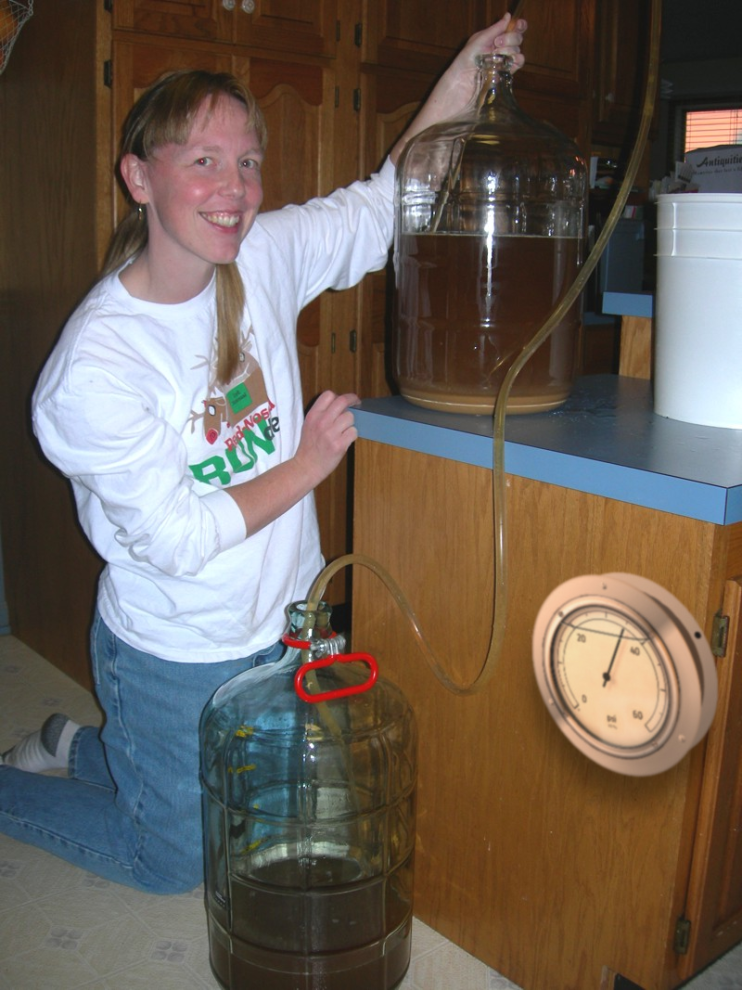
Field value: {"value": 35, "unit": "psi"}
